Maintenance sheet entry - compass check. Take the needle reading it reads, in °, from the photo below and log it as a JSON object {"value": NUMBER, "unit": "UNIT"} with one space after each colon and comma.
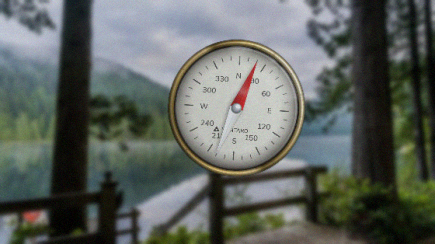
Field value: {"value": 20, "unit": "°"}
